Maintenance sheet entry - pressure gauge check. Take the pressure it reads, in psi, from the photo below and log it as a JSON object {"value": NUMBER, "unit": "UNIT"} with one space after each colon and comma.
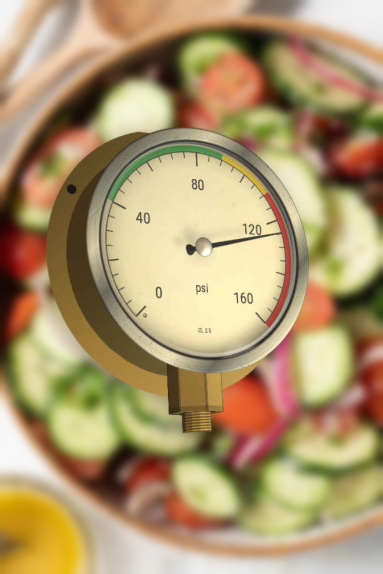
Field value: {"value": 125, "unit": "psi"}
